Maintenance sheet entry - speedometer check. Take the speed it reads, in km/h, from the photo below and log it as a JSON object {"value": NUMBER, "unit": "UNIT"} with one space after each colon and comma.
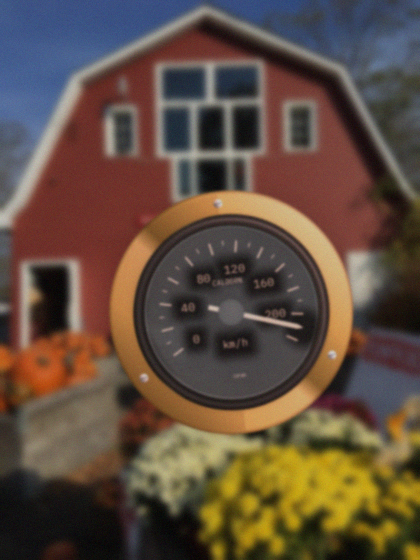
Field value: {"value": 210, "unit": "km/h"}
